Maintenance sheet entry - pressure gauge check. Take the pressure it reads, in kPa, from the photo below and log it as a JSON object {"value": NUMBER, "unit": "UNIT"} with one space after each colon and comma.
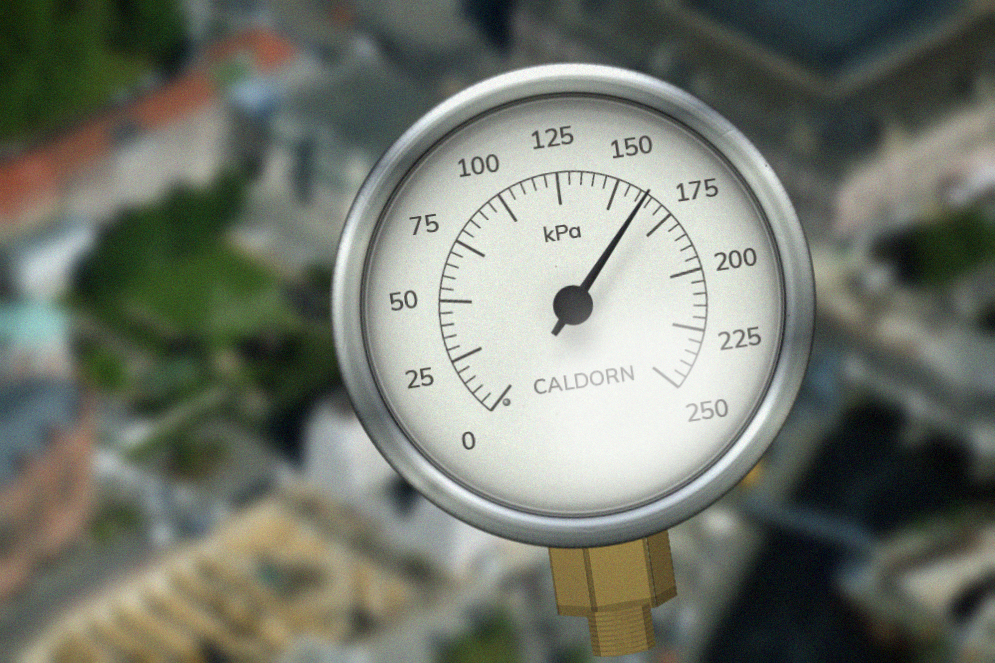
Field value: {"value": 162.5, "unit": "kPa"}
